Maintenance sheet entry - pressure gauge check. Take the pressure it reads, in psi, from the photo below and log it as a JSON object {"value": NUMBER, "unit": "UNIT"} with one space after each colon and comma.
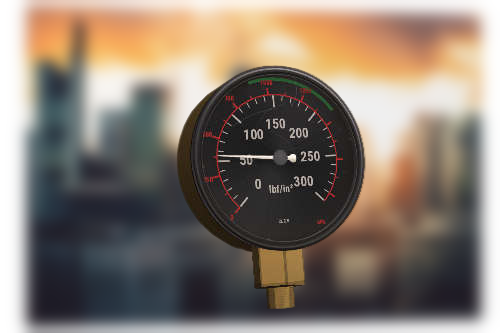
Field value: {"value": 55, "unit": "psi"}
